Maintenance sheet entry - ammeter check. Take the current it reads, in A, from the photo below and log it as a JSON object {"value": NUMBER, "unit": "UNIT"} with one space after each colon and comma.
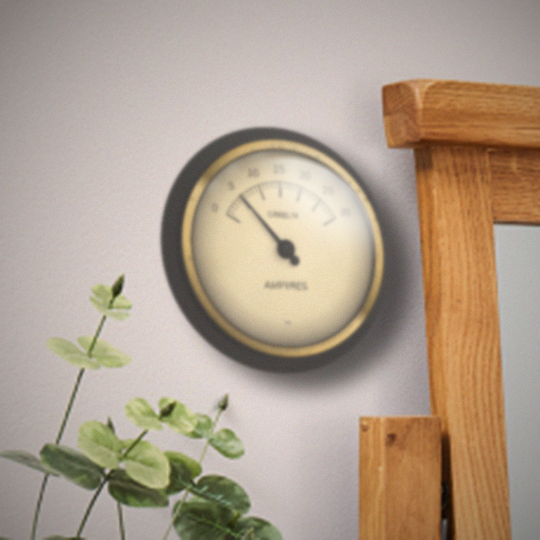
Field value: {"value": 5, "unit": "A"}
